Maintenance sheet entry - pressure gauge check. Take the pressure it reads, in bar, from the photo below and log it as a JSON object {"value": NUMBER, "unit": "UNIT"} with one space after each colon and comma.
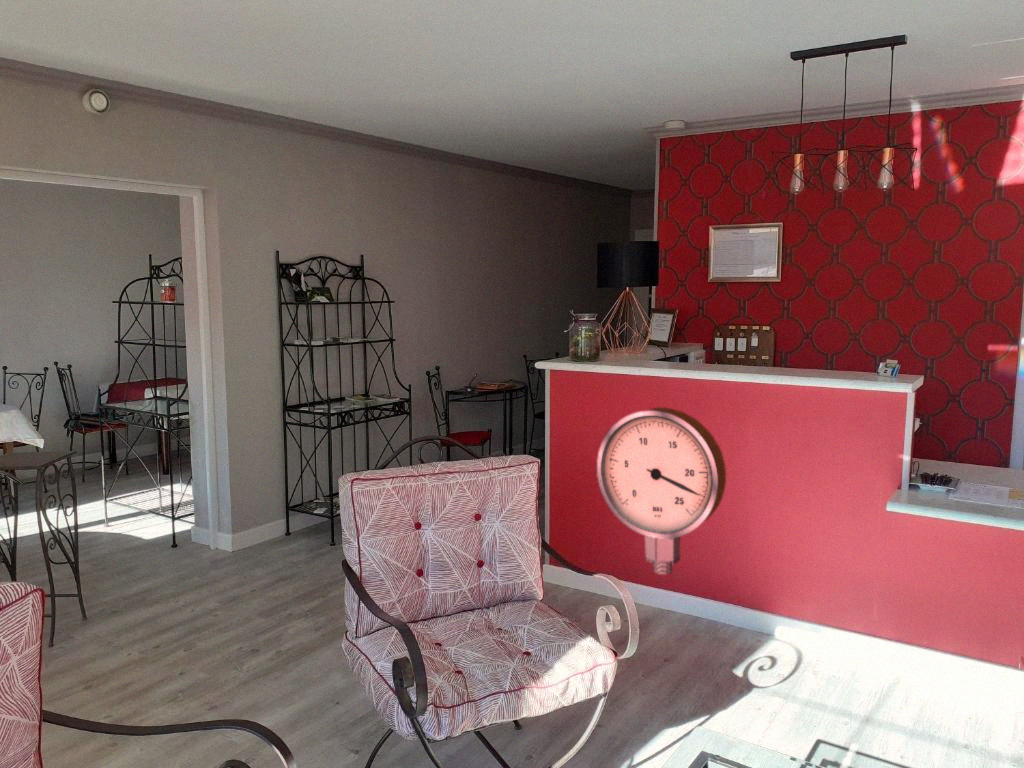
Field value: {"value": 22.5, "unit": "bar"}
